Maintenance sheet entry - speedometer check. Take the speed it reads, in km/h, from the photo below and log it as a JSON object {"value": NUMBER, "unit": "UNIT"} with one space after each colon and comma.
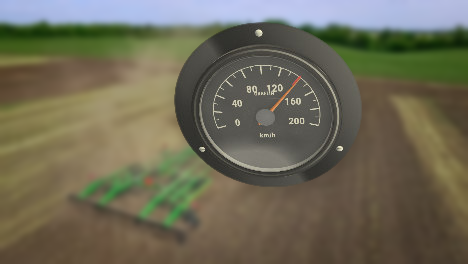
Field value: {"value": 140, "unit": "km/h"}
